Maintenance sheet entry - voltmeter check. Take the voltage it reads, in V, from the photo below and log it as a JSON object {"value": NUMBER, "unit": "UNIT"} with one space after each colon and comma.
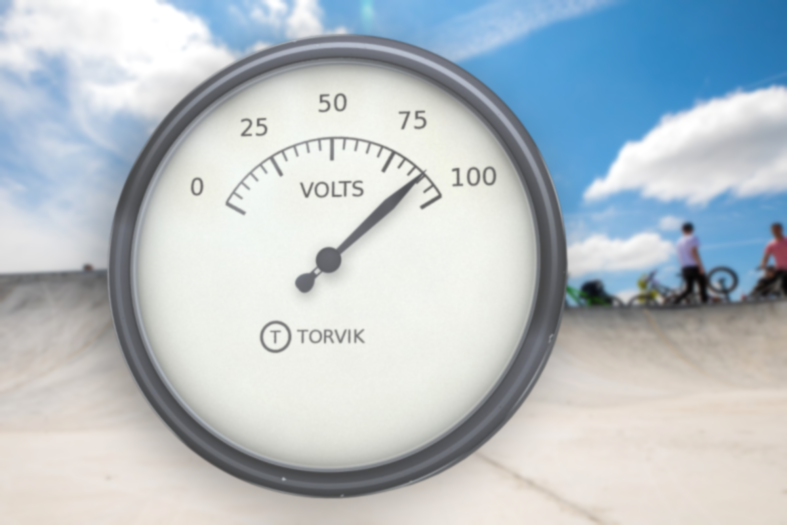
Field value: {"value": 90, "unit": "V"}
